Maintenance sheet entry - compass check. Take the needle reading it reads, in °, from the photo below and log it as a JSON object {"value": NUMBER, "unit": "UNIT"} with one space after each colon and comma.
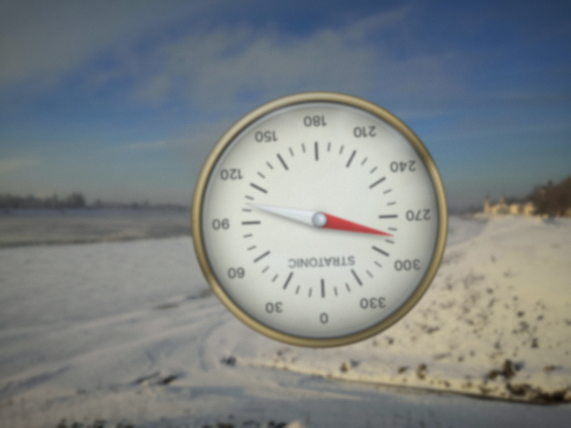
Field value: {"value": 285, "unit": "°"}
